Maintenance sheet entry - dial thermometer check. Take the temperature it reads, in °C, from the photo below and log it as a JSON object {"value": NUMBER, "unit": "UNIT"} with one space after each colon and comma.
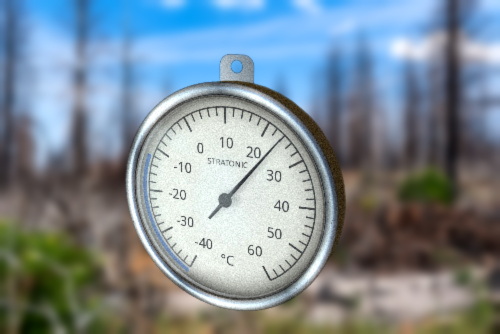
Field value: {"value": 24, "unit": "°C"}
